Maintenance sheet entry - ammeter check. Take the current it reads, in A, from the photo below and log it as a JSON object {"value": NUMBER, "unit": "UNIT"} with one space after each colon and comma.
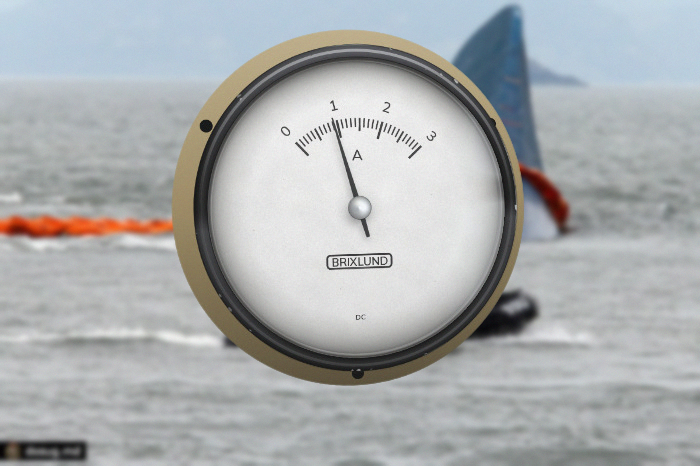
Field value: {"value": 0.9, "unit": "A"}
